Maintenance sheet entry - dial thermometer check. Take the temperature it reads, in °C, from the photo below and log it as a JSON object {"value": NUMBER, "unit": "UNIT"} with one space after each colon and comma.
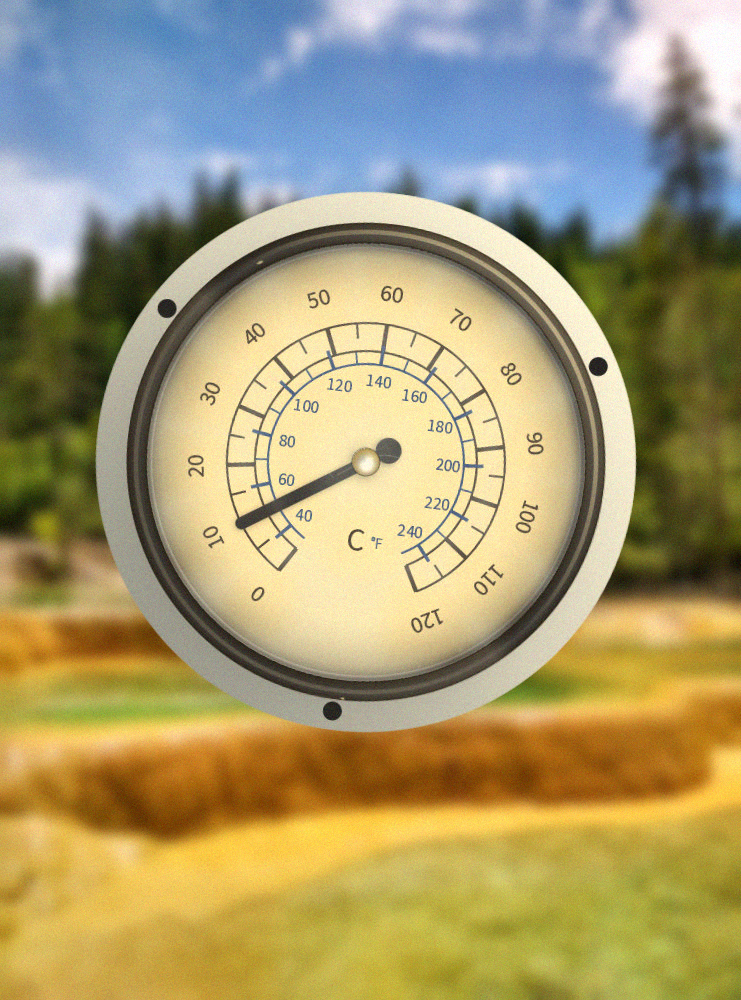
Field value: {"value": 10, "unit": "°C"}
